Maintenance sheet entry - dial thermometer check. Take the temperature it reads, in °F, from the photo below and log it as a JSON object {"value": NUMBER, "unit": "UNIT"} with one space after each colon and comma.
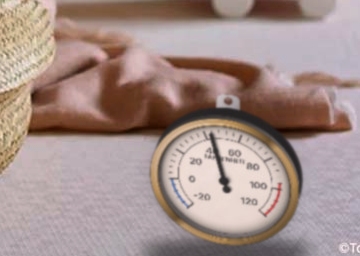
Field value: {"value": 44, "unit": "°F"}
